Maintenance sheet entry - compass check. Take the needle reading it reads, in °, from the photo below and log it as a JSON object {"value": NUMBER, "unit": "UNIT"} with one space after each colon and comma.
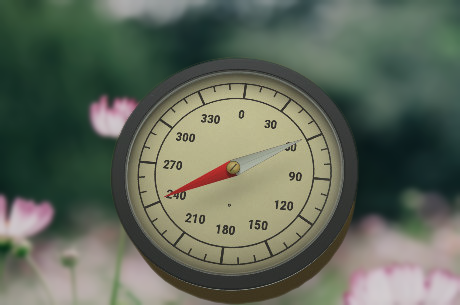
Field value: {"value": 240, "unit": "°"}
